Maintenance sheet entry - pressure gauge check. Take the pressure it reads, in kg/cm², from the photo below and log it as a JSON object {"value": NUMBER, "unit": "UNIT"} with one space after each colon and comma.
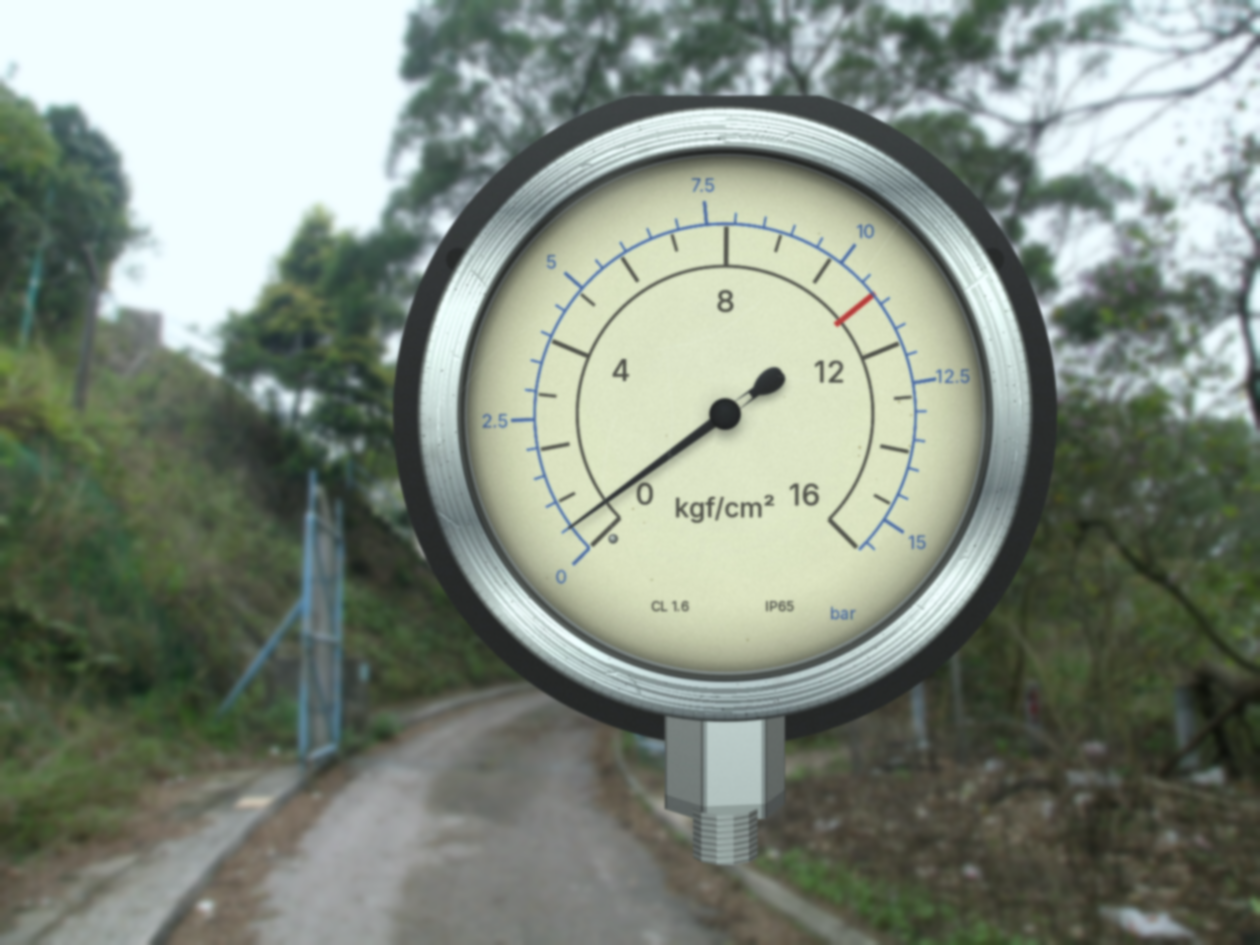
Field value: {"value": 0.5, "unit": "kg/cm²"}
